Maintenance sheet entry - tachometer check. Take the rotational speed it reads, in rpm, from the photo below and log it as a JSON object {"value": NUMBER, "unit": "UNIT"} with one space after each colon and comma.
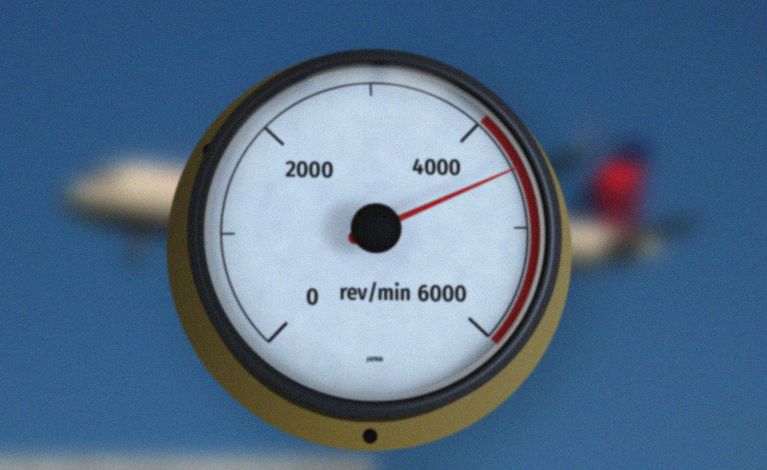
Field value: {"value": 4500, "unit": "rpm"}
